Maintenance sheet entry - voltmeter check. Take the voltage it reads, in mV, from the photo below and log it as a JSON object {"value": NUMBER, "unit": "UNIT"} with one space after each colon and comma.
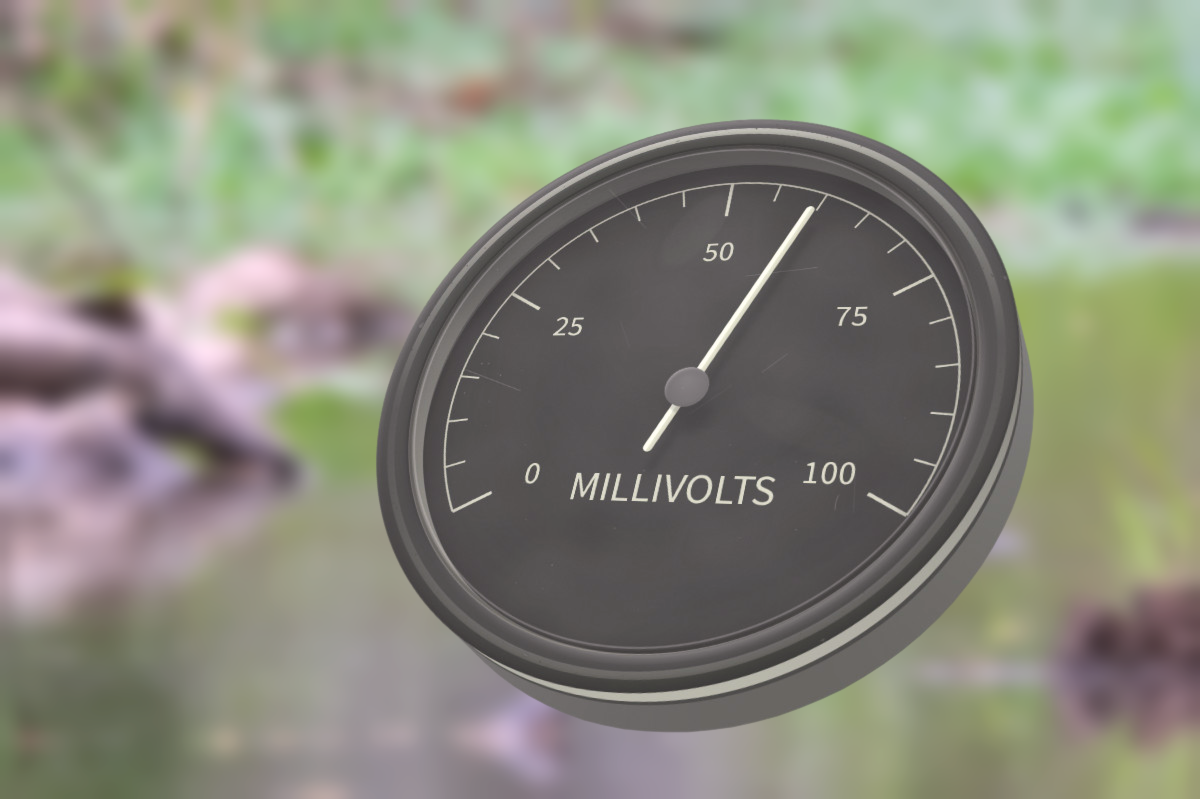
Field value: {"value": 60, "unit": "mV"}
